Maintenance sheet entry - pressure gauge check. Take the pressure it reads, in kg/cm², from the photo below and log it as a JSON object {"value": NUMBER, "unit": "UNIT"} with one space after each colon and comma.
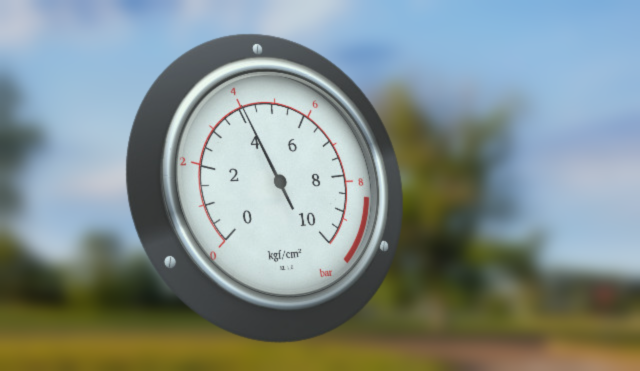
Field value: {"value": 4, "unit": "kg/cm²"}
